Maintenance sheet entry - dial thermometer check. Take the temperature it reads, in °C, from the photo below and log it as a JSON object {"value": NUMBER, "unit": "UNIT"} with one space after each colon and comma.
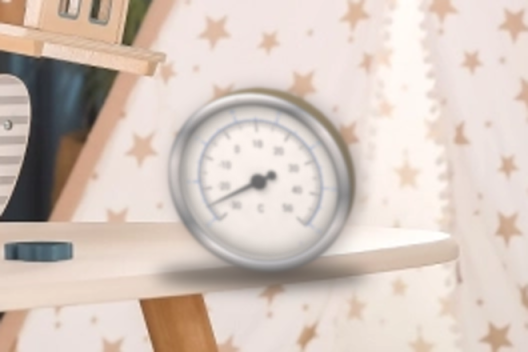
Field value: {"value": -25, "unit": "°C"}
